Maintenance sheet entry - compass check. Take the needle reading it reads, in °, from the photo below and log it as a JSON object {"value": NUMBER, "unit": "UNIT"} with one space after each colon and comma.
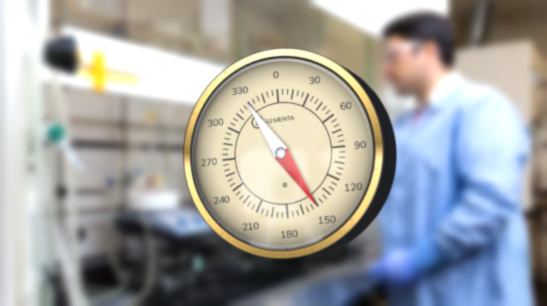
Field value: {"value": 150, "unit": "°"}
